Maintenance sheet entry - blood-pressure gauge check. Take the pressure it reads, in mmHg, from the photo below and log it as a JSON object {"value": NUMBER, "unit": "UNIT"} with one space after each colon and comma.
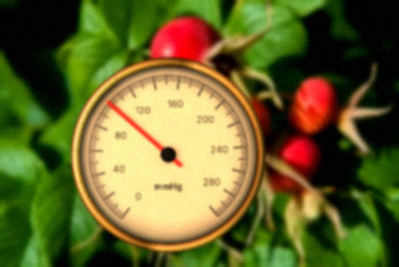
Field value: {"value": 100, "unit": "mmHg"}
